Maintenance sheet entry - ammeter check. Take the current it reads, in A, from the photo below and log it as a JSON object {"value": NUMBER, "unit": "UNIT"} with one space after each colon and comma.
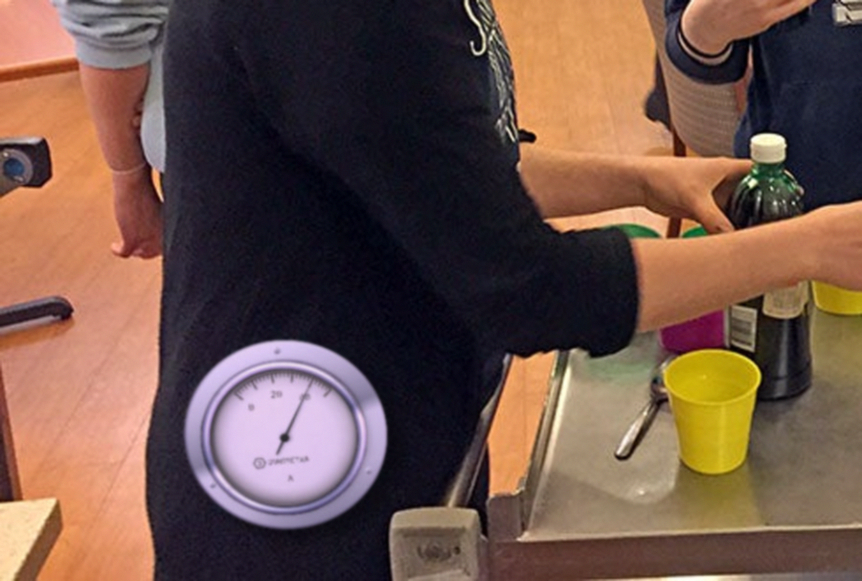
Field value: {"value": 40, "unit": "A"}
